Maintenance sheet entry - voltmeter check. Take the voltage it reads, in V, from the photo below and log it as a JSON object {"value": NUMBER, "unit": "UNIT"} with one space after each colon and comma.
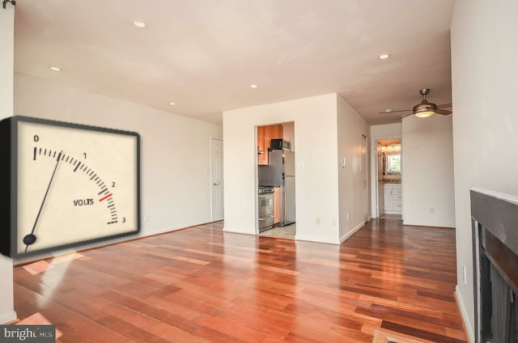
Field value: {"value": 0.5, "unit": "V"}
